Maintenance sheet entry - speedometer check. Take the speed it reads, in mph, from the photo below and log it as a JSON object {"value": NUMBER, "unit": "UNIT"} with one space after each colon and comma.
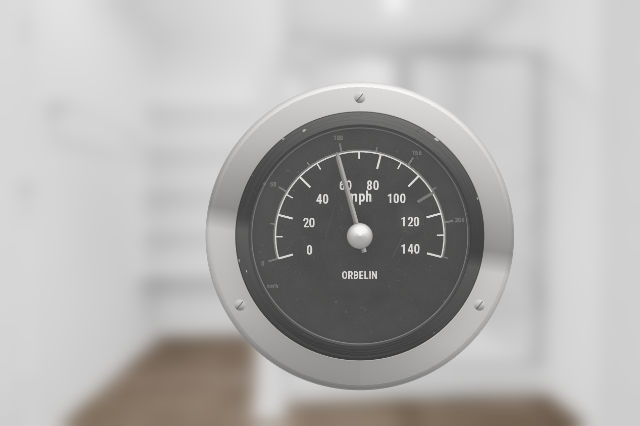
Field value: {"value": 60, "unit": "mph"}
